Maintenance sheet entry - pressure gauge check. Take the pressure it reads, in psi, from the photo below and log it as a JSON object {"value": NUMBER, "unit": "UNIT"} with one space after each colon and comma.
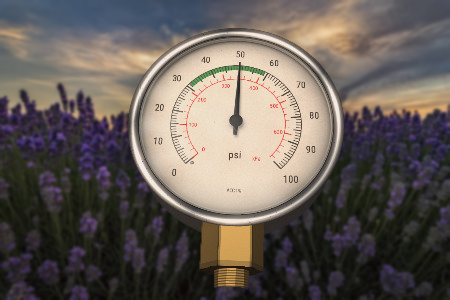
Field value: {"value": 50, "unit": "psi"}
